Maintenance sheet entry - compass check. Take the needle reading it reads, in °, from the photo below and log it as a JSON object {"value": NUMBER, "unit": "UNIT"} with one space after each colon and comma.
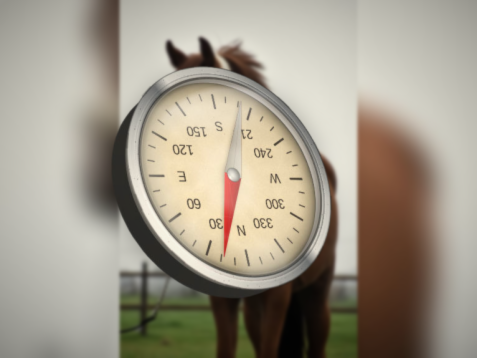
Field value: {"value": 20, "unit": "°"}
